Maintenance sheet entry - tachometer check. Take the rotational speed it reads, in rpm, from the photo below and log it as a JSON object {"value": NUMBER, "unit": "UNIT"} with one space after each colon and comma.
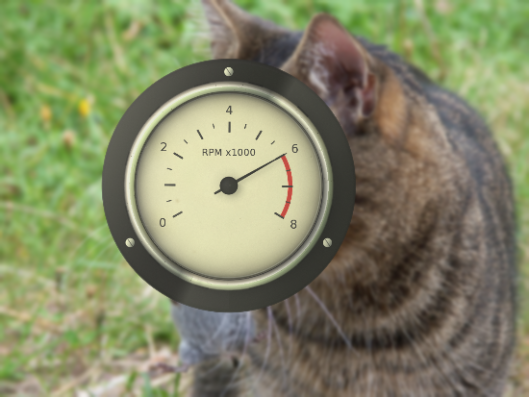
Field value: {"value": 6000, "unit": "rpm"}
